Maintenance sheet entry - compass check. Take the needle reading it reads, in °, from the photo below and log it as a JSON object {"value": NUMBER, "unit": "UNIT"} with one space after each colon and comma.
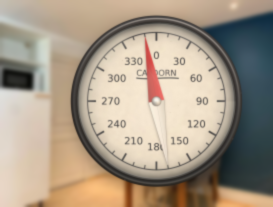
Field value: {"value": 350, "unit": "°"}
